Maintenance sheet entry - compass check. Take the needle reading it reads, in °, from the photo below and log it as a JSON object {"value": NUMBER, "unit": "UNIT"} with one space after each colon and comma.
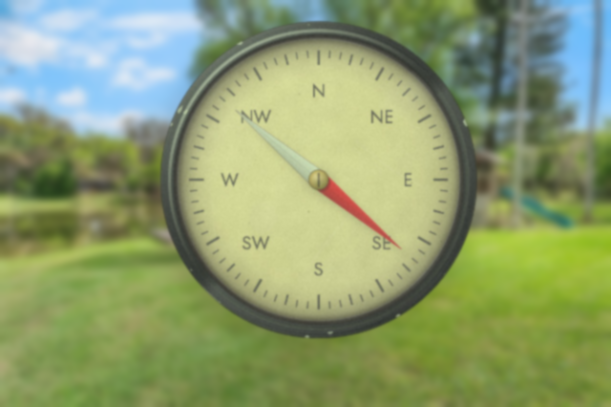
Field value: {"value": 130, "unit": "°"}
